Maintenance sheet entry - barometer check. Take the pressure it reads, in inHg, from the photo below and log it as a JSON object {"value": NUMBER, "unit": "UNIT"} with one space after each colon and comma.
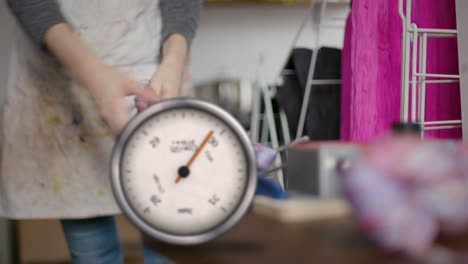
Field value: {"value": 29.9, "unit": "inHg"}
